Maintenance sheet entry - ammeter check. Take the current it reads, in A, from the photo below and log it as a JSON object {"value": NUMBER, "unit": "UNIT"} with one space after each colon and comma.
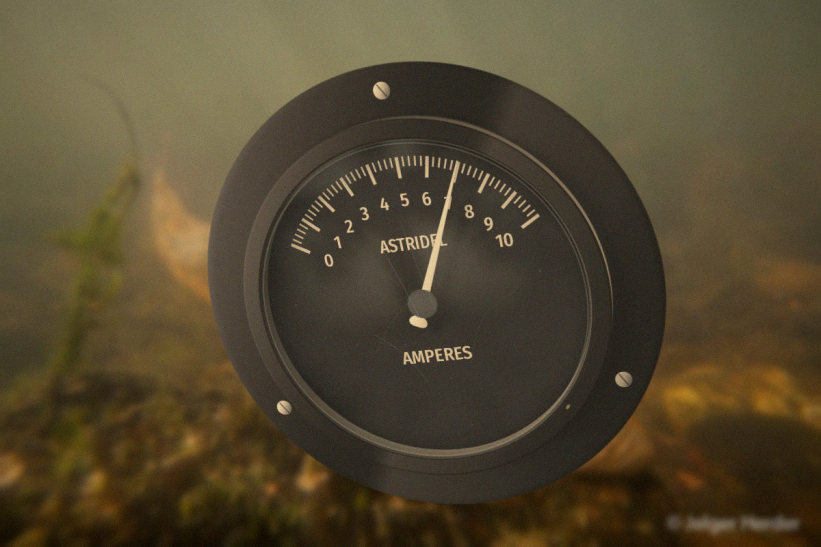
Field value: {"value": 7, "unit": "A"}
